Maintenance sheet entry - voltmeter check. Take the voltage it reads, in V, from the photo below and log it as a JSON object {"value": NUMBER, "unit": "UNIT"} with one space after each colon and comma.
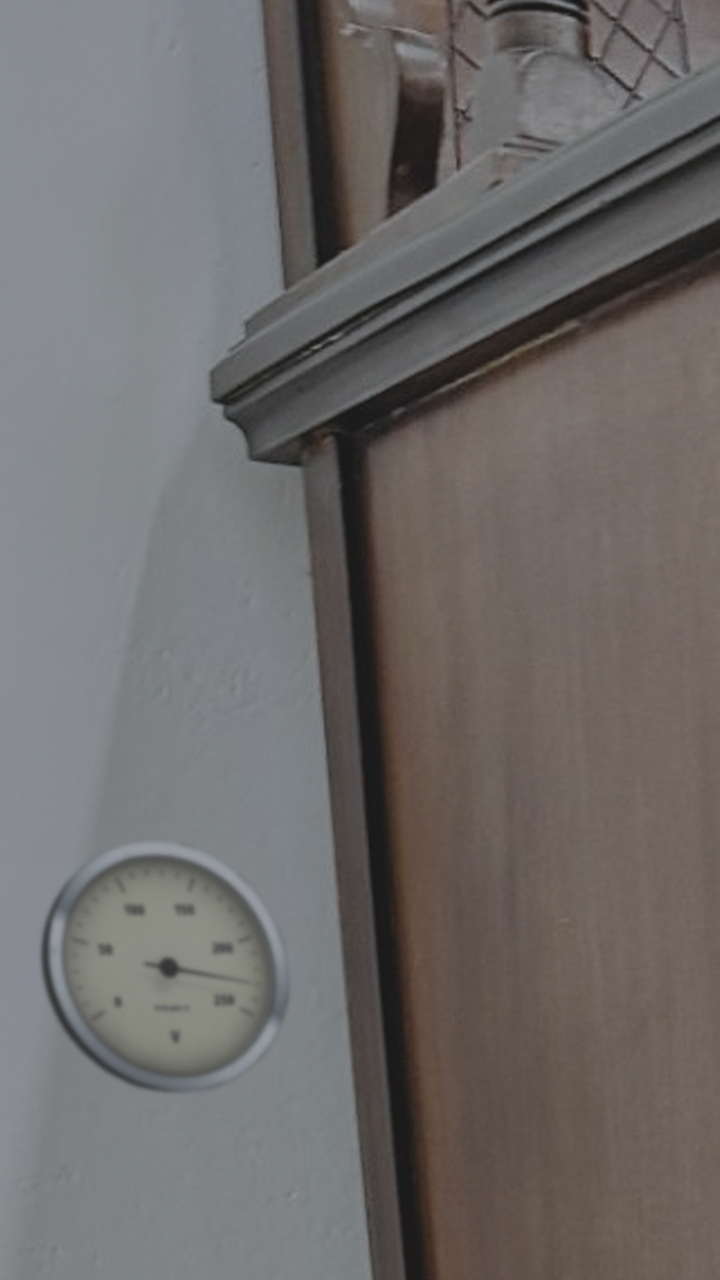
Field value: {"value": 230, "unit": "V"}
